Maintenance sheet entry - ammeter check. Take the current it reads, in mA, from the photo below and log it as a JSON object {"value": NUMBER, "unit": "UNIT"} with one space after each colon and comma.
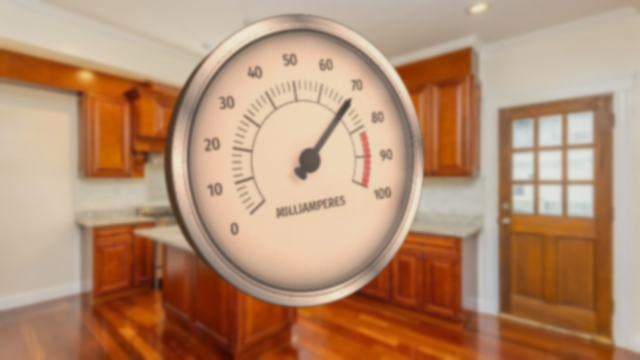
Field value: {"value": 70, "unit": "mA"}
